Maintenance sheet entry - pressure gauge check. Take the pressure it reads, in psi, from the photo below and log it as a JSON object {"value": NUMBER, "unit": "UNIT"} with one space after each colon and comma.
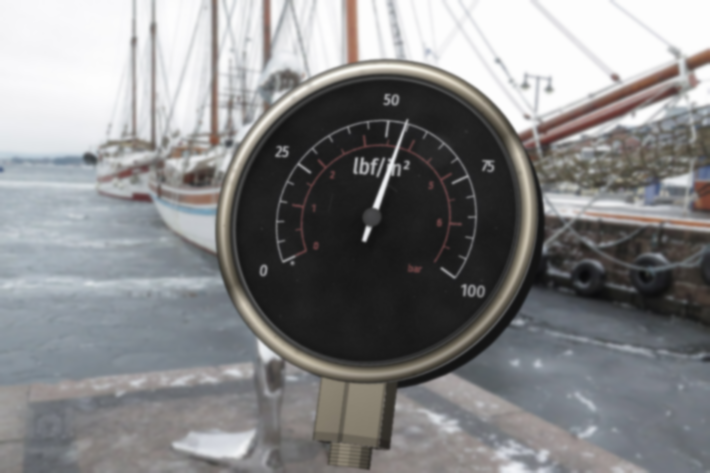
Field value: {"value": 55, "unit": "psi"}
